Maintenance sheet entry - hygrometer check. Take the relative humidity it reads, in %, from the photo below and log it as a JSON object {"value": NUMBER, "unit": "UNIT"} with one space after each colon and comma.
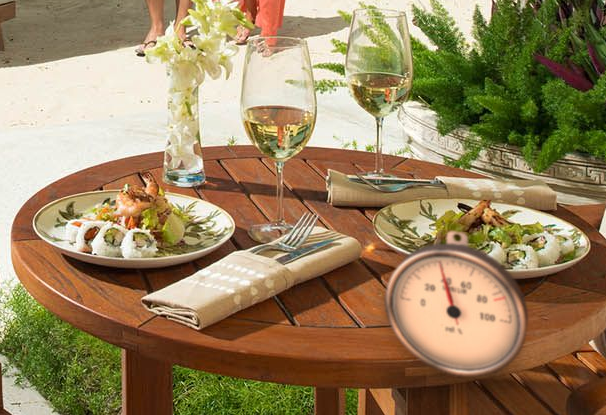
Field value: {"value": 40, "unit": "%"}
